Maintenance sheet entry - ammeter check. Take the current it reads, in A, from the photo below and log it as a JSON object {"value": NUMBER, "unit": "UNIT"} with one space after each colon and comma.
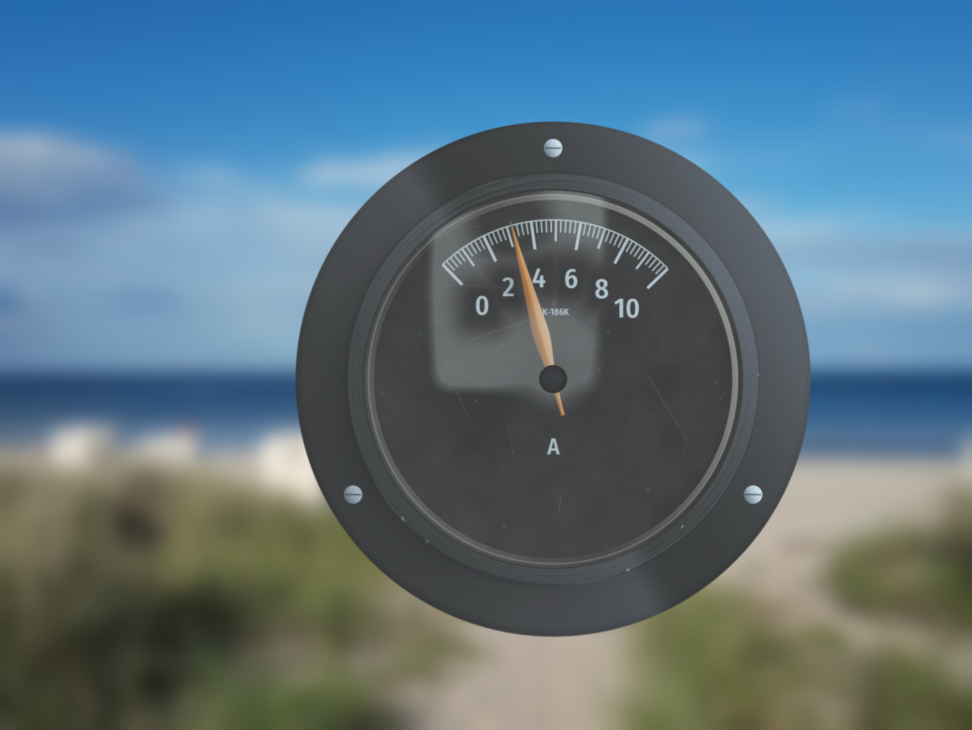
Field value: {"value": 3.2, "unit": "A"}
